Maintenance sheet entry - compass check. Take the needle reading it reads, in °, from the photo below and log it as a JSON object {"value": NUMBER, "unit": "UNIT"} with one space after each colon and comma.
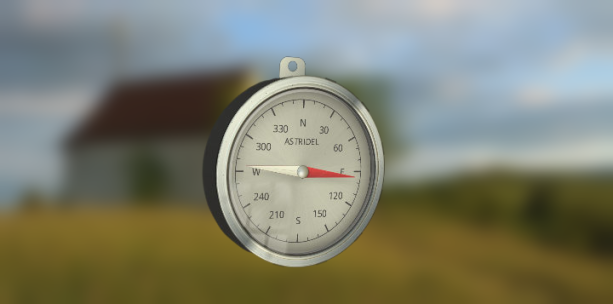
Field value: {"value": 95, "unit": "°"}
